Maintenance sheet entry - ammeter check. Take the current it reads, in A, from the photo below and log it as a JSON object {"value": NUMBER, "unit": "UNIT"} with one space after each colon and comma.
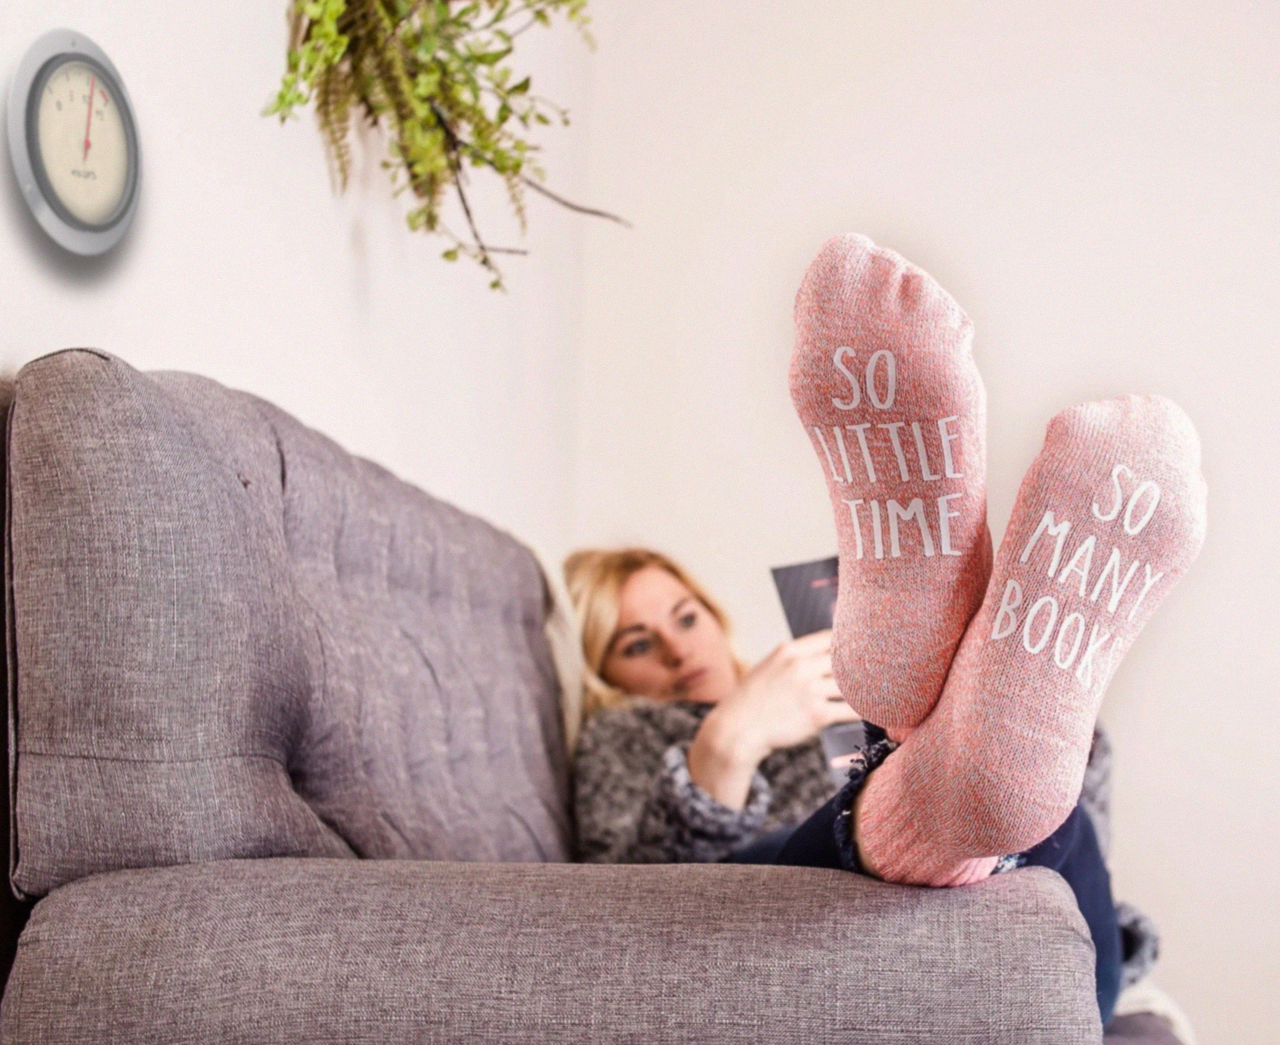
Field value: {"value": 10, "unit": "A"}
